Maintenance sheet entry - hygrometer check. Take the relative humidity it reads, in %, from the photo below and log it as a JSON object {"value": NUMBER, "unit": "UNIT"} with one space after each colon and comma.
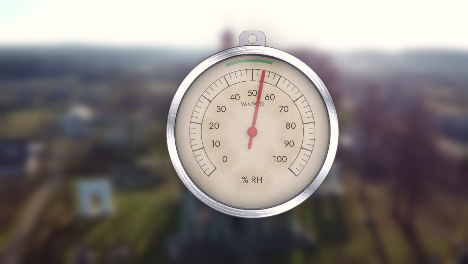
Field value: {"value": 54, "unit": "%"}
